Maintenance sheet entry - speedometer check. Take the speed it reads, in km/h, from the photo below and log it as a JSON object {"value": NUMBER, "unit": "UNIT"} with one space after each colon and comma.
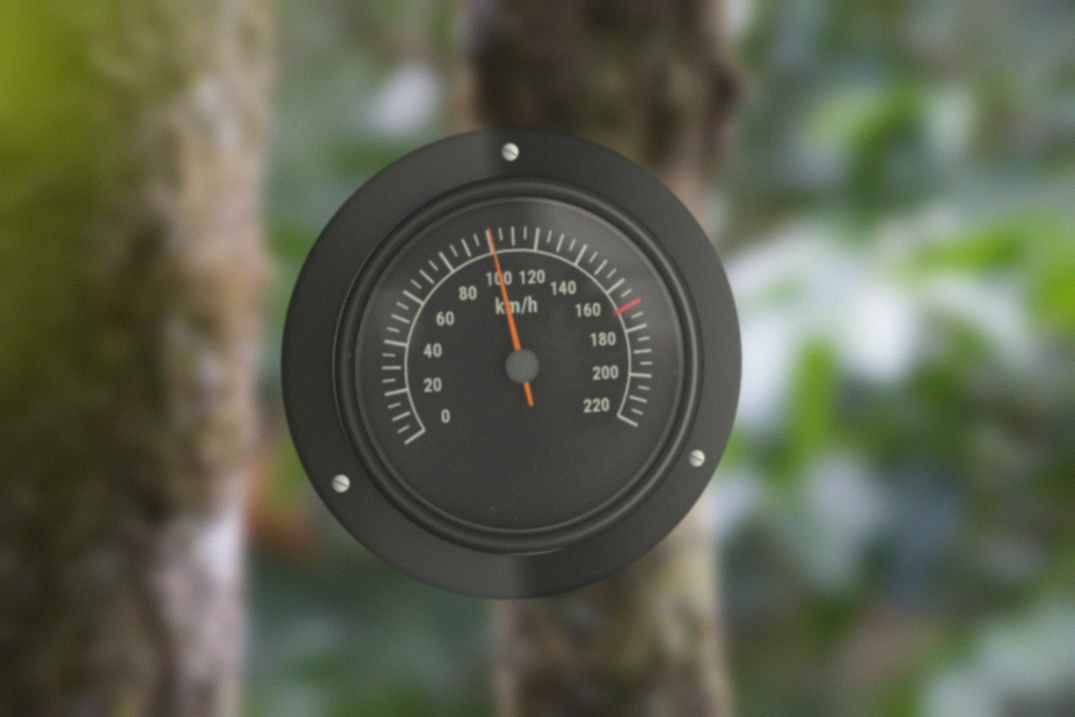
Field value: {"value": 100, "unit": "km/h"}
